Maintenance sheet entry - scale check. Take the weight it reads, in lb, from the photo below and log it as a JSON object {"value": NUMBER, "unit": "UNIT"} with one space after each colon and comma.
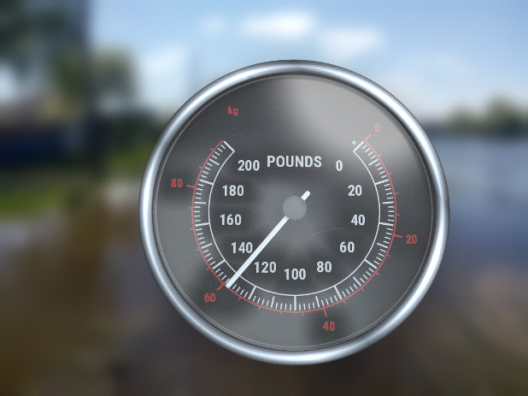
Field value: {"value": 130, "unit": "lb"}
